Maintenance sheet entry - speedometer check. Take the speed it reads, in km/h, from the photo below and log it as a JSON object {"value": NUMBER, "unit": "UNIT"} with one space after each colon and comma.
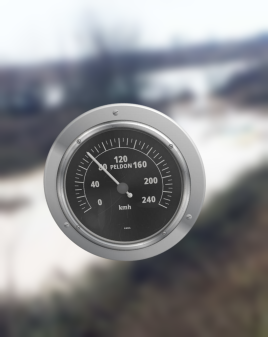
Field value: {"value": 80, "unit": "km/h"}
